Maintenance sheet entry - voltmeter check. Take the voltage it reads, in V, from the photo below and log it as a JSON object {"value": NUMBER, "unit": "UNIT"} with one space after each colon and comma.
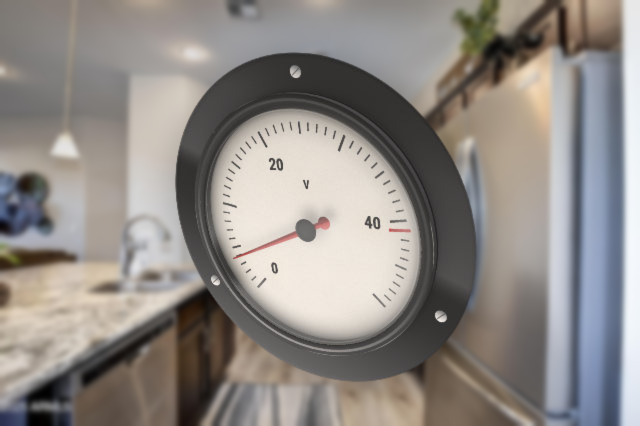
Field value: {"value": 4, "unit": "V"}
